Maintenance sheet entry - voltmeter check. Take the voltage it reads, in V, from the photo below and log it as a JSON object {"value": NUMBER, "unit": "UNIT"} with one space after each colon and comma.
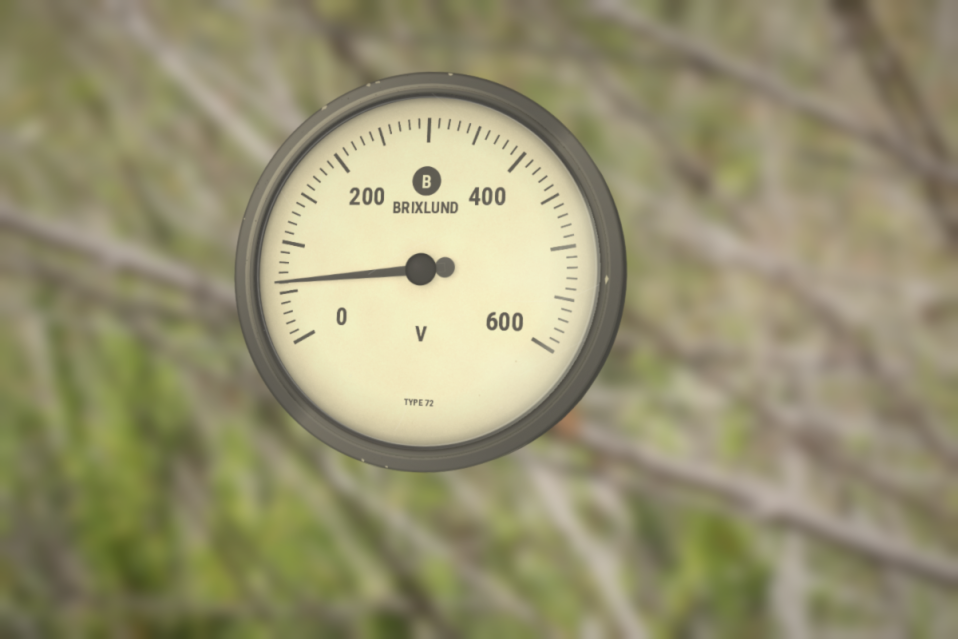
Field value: {"value": 60, "unit": "V"}
